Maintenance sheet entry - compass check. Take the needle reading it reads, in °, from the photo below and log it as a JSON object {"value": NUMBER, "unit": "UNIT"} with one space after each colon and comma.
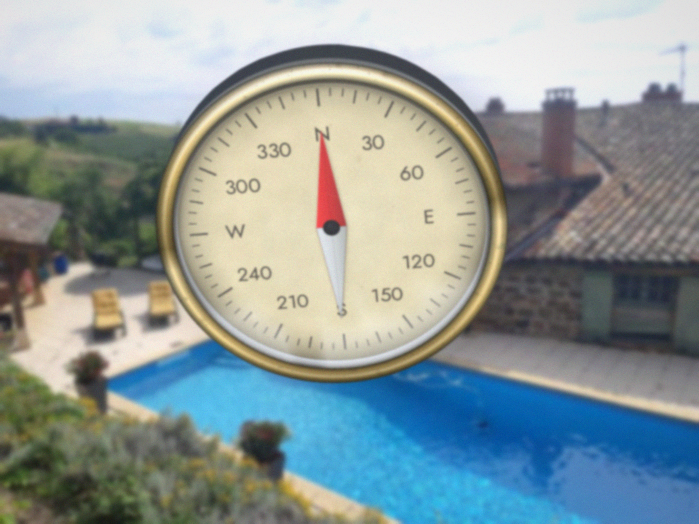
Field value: {"value": 0, "unit": "°"}
